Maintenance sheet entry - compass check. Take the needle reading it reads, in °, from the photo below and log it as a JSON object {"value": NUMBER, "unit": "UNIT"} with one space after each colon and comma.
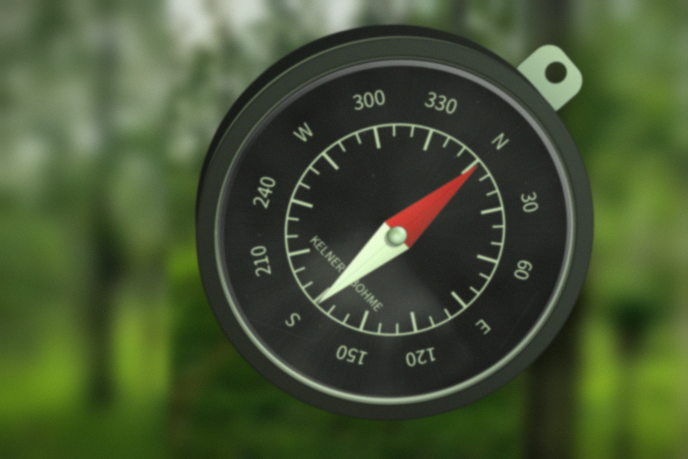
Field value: {"value": 0, "unit": "°"}
